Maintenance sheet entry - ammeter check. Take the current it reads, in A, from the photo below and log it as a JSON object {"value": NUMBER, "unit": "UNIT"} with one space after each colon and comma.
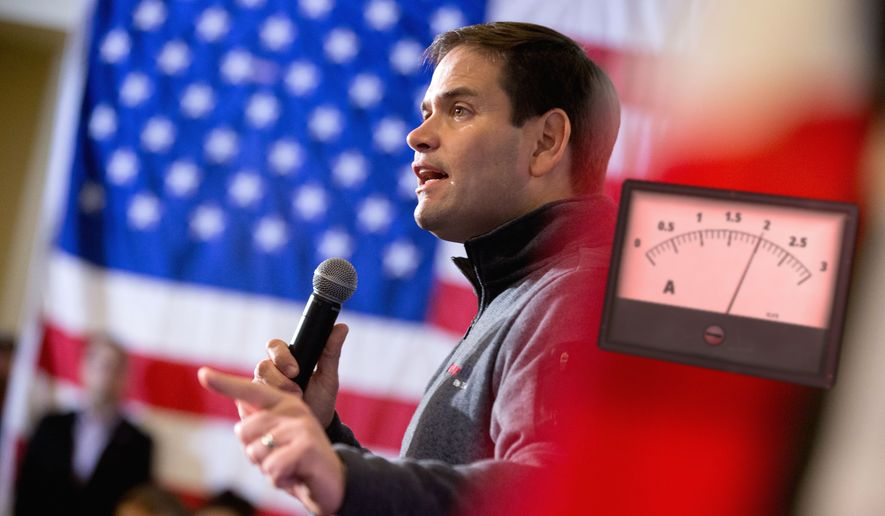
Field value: {"value": 2, "unit": "A"}
